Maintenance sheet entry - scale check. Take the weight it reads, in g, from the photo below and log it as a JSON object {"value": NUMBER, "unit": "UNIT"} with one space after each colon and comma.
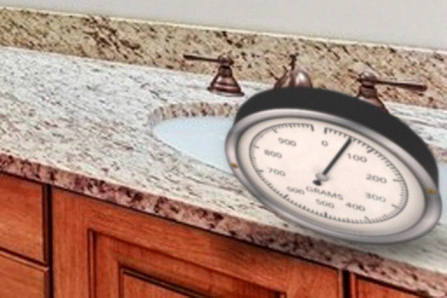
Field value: {"value": 50, "unit": "g"}
